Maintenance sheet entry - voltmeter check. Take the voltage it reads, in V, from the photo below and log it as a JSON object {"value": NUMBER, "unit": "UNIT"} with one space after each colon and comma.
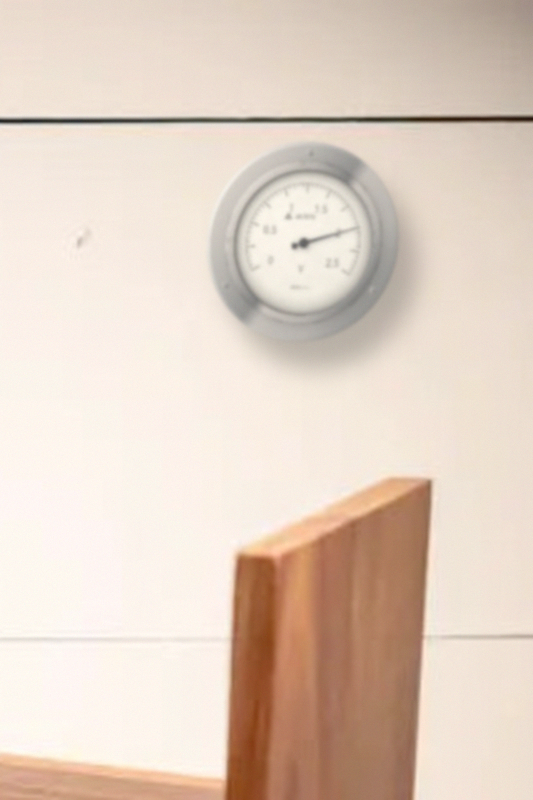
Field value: {"value": 2, "unit": "V"}
